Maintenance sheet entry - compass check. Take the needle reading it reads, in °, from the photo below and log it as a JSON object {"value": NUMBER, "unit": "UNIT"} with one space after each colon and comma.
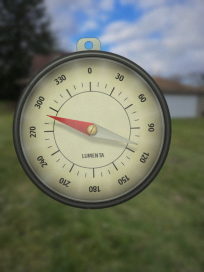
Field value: {"value": 290, "unit": "°"}
